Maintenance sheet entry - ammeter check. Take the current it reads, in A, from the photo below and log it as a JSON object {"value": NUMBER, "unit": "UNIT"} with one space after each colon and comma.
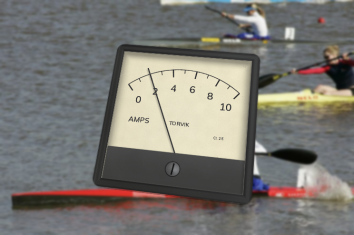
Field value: {"value": 2, "unit": "A"}
